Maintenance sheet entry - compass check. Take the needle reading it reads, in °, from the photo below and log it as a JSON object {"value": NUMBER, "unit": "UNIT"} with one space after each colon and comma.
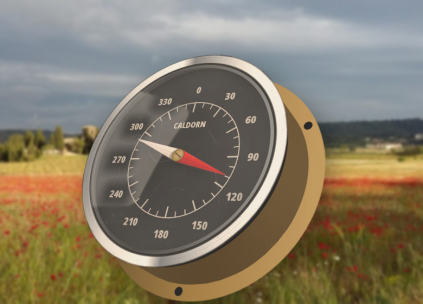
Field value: {"value": 110, "unit": "°"}
